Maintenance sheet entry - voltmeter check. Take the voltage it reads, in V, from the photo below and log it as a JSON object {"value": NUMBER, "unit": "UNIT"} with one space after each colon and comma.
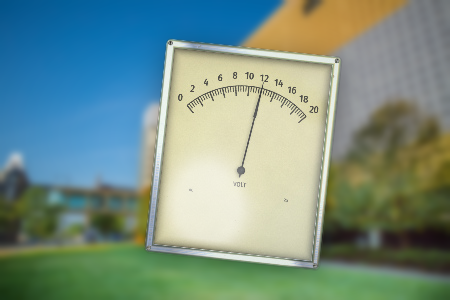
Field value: {"value": 12, "unit": "V"}
